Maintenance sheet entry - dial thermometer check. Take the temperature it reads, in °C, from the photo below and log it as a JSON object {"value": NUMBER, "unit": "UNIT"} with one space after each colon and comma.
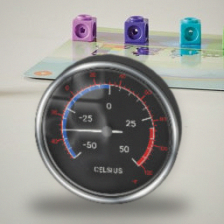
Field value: {"value": -35, "unit": "°C"}
